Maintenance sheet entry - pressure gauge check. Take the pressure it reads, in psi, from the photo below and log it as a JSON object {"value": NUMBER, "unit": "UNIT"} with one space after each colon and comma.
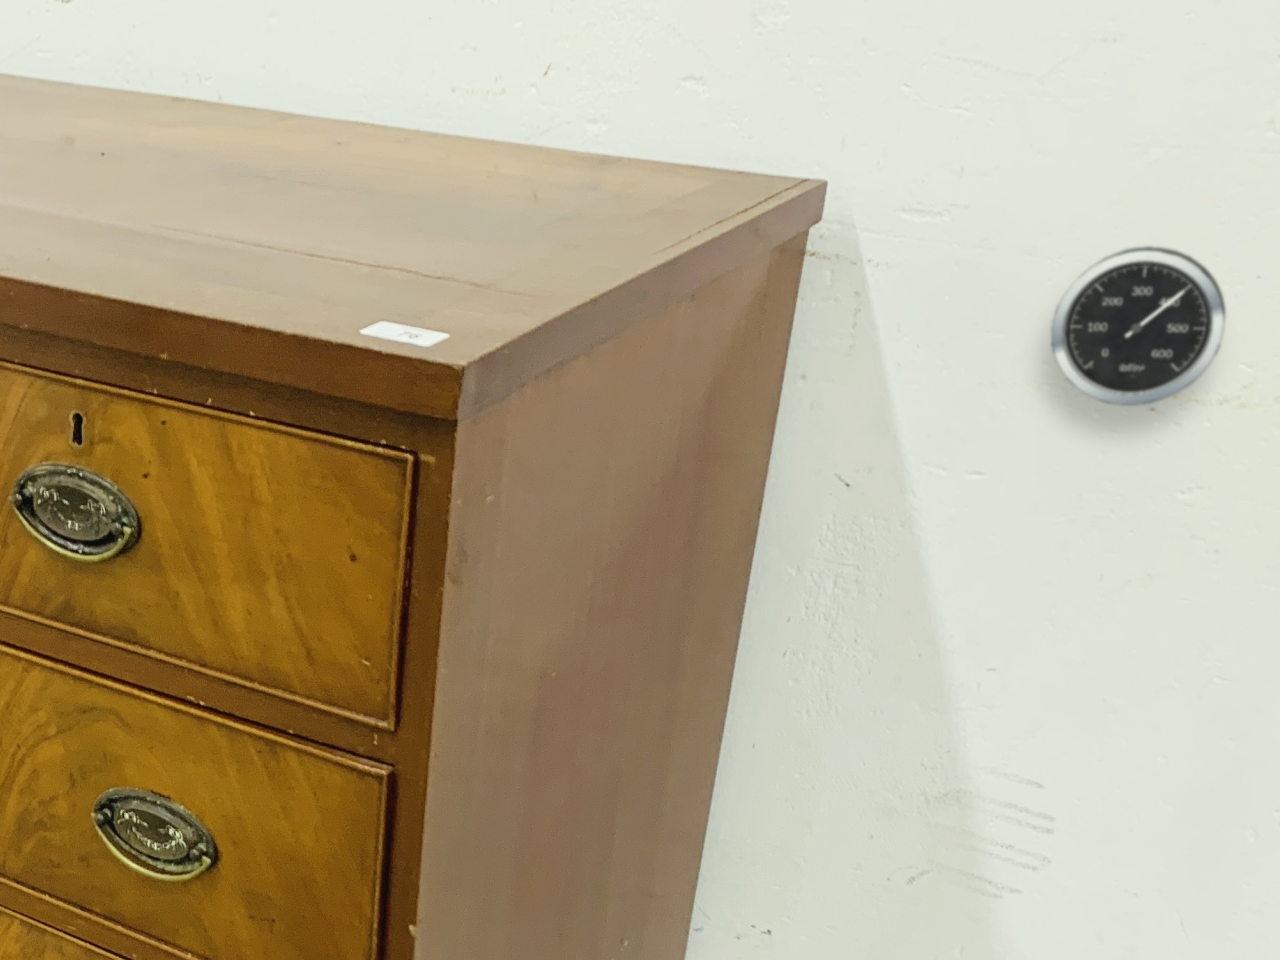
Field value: {"value": 400, "unit": "psi"}
